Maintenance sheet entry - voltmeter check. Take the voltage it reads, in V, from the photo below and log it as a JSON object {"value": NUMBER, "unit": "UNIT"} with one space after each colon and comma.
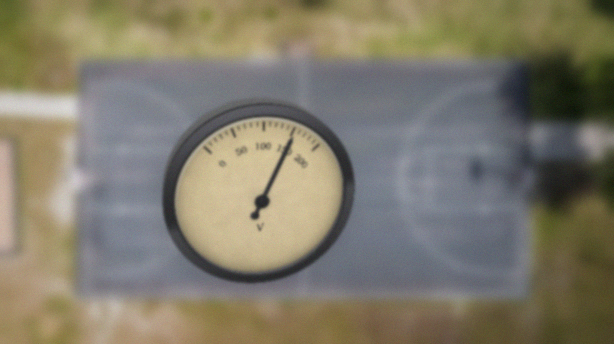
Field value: {"value": 150, "unit": "V"}
